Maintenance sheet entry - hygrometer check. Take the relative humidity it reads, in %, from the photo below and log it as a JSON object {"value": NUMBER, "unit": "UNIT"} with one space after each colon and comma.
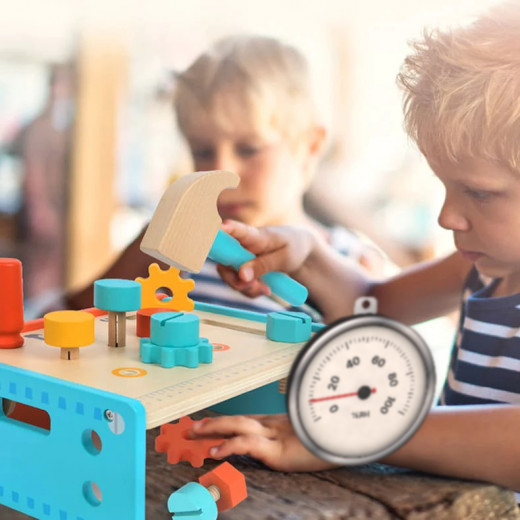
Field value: {"value": 10, "unit": "%"}
